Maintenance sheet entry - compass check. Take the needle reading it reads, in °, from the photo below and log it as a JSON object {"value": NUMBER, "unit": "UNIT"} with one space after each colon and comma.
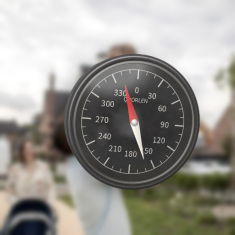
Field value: {"value": 340, "unit": "°"}
